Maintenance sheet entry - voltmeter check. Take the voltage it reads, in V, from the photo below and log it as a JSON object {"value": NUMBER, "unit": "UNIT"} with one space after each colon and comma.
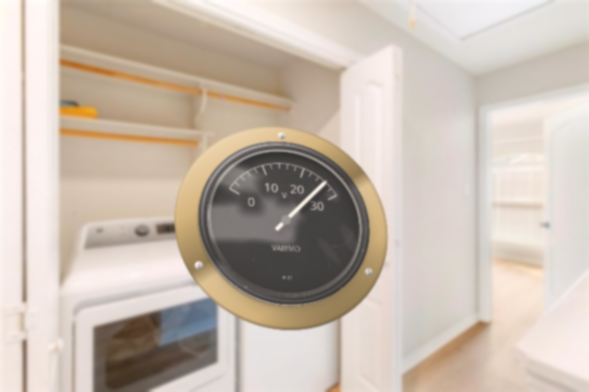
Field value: {"value": 26, "unit": "V"}
